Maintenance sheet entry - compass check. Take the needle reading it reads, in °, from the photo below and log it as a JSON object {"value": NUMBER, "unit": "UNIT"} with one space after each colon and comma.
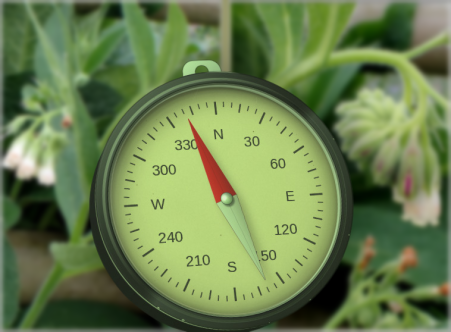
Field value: {"value": 340, "unit": "°"}
